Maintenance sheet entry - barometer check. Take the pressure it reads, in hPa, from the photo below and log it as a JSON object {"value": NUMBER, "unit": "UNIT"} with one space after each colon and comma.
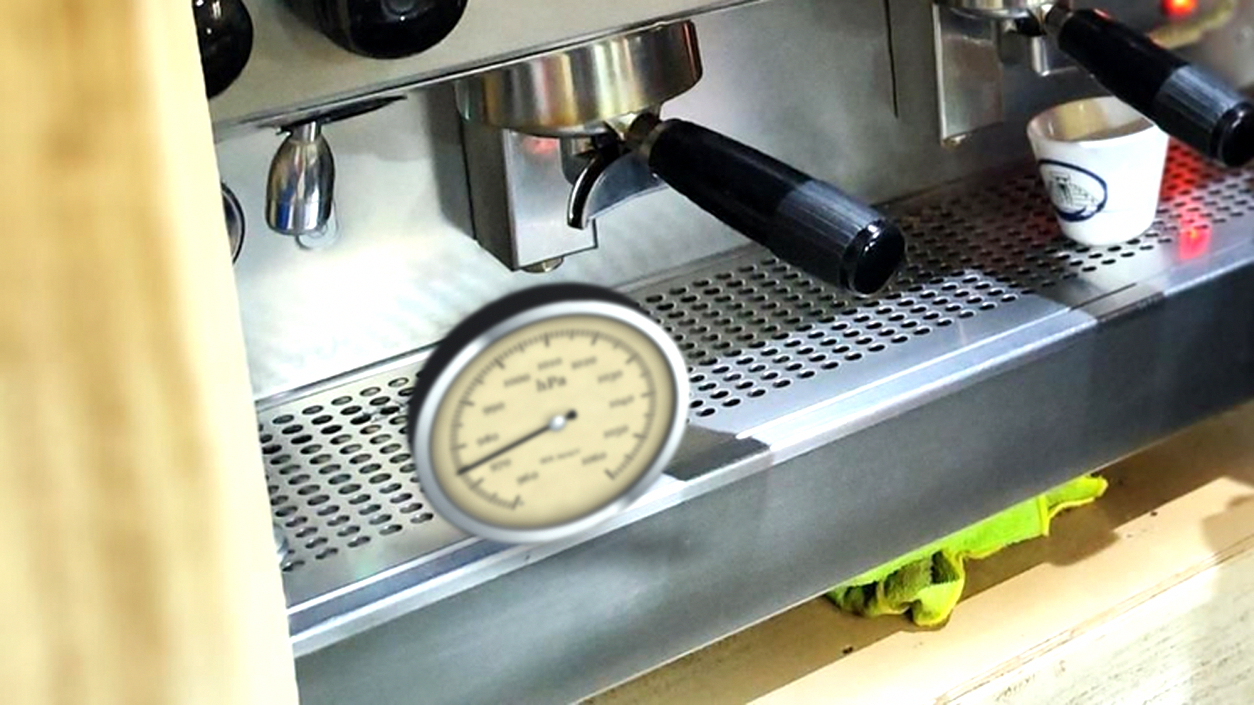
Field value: {"value": 975, "unit": "hPa"}
